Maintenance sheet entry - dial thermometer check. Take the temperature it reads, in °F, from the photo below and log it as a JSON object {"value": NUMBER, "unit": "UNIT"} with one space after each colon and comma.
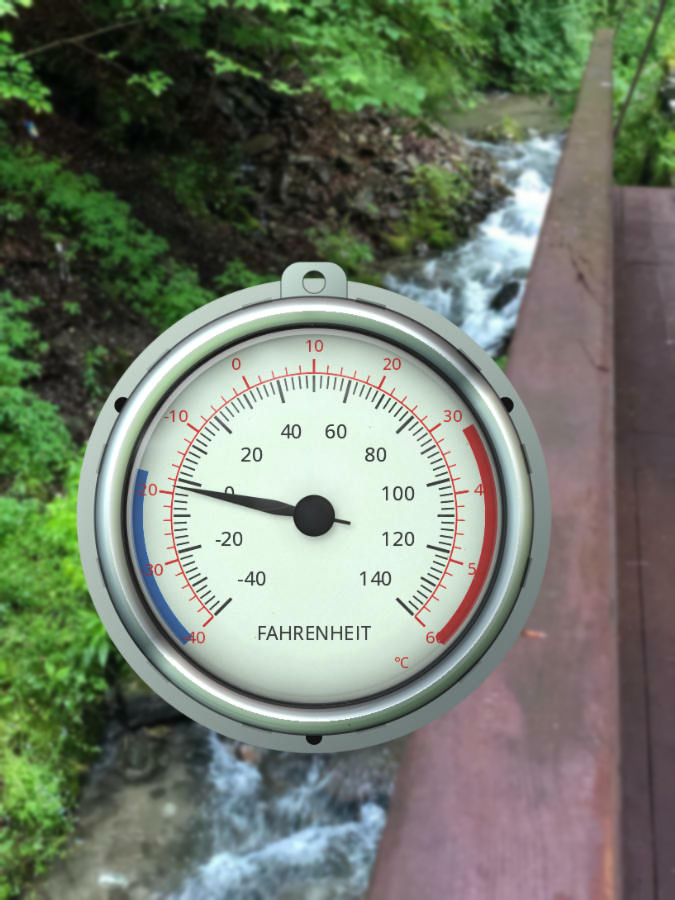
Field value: {"value": -2, "unit": "°F"}
